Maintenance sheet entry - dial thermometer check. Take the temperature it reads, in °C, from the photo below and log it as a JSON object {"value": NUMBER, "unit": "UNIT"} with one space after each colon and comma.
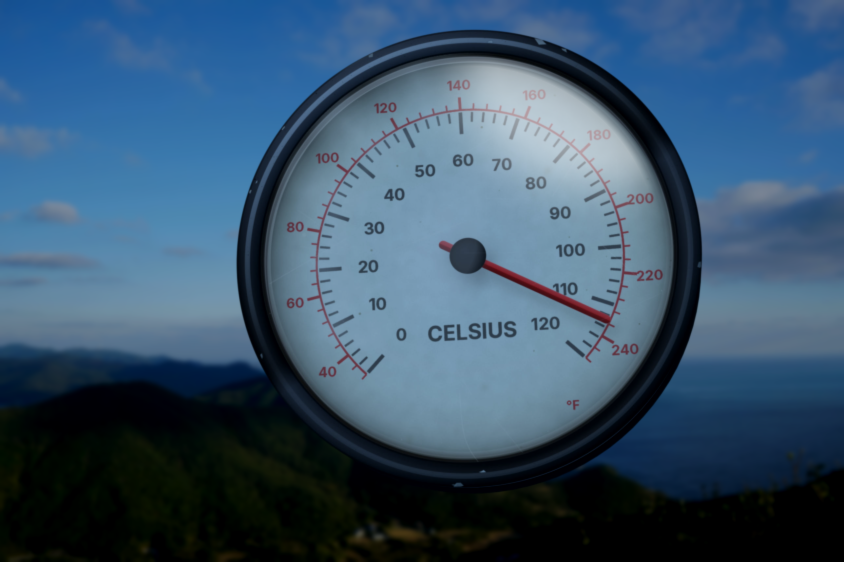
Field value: {"value": 113, "unit": "°C"}
